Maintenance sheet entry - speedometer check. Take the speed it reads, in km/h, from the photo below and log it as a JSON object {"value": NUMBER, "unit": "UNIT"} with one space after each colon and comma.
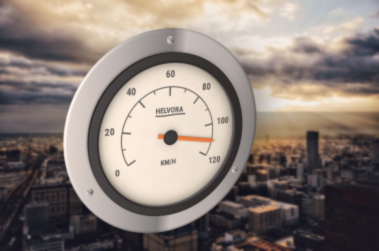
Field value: {"value": 110, "unit": "km/h"}
